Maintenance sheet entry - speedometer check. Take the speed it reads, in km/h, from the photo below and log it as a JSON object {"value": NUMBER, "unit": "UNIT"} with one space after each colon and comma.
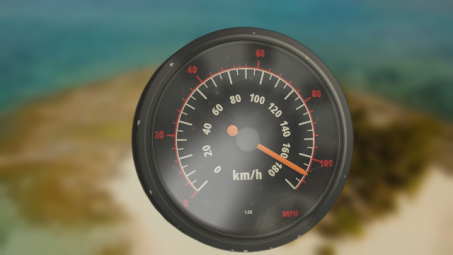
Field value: {"value": 170, "unit": "km/h"}
